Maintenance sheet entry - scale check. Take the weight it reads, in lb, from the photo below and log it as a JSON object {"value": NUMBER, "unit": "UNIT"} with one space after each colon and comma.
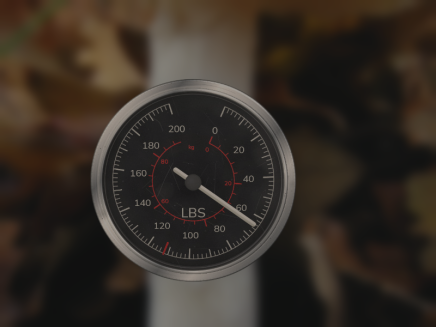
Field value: {"value": 64, "unit": "lb"}
